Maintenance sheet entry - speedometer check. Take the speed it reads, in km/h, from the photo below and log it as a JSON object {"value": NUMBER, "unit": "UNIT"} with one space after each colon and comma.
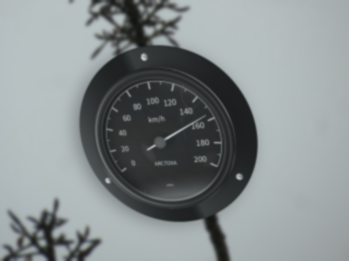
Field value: {"value": 155, "unit": "km/h"}
